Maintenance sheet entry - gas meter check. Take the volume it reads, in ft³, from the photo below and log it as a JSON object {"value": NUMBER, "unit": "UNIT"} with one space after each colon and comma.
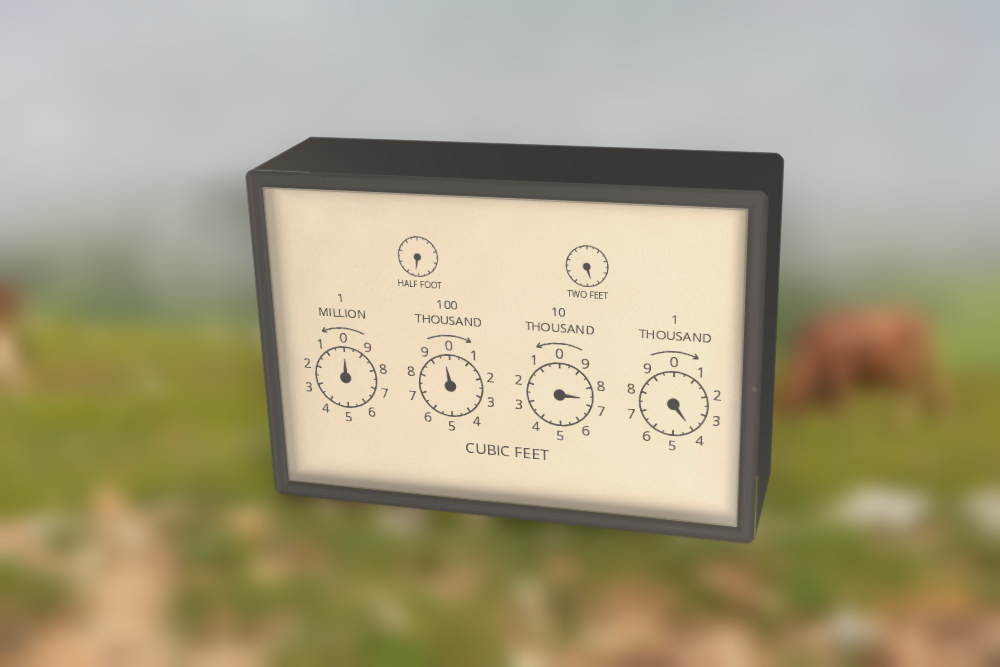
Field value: {"value": 997400, "unit": "ft³"}
